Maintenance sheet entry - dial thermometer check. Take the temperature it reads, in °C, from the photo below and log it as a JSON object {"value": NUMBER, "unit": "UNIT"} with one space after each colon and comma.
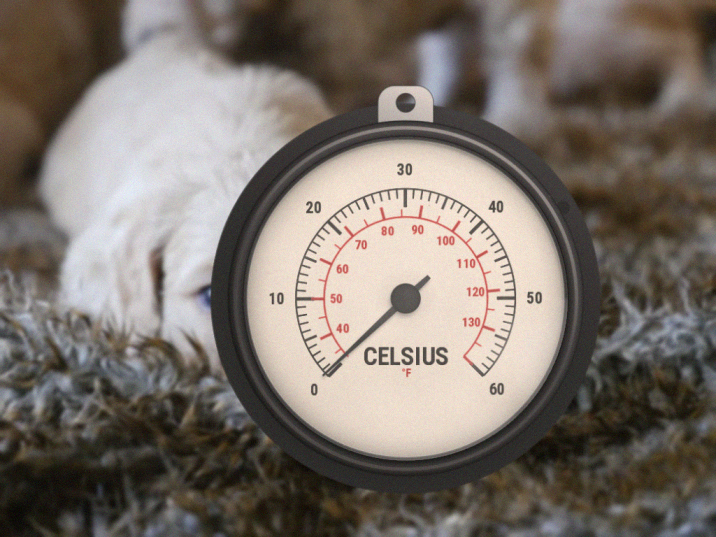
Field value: {"value": 0.5, "unit": "°C"}
